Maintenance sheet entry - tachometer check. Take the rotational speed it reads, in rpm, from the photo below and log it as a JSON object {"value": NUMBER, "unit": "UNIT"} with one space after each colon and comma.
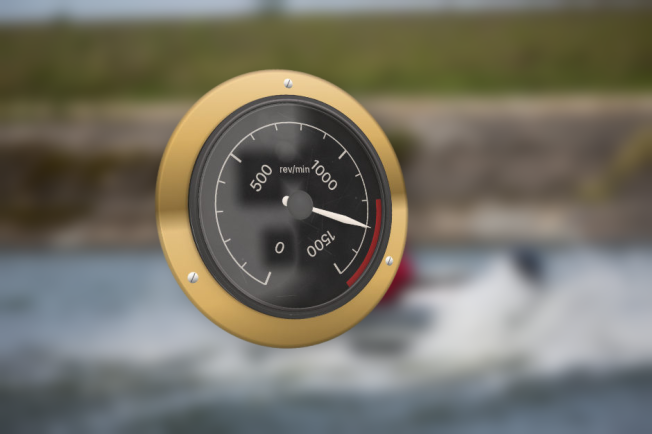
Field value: {"value": 1300, "unit": "rpm"}
